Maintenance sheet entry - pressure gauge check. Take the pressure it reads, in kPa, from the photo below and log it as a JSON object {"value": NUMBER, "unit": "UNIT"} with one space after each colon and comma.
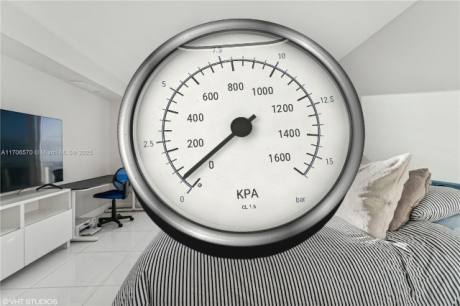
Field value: {"value": 50, "unit": "kPa"}
